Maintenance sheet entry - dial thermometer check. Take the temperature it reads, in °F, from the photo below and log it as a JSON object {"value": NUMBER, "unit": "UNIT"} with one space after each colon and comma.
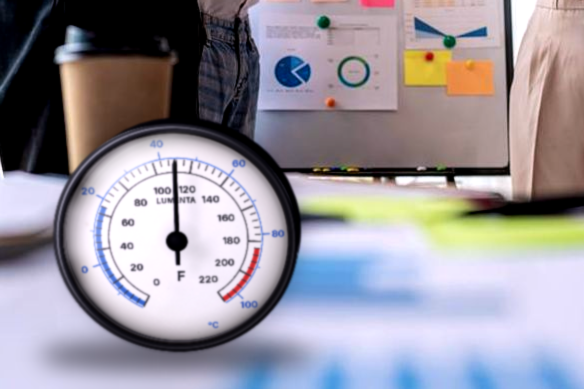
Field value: {"value": 112, "unit": "°F"}
